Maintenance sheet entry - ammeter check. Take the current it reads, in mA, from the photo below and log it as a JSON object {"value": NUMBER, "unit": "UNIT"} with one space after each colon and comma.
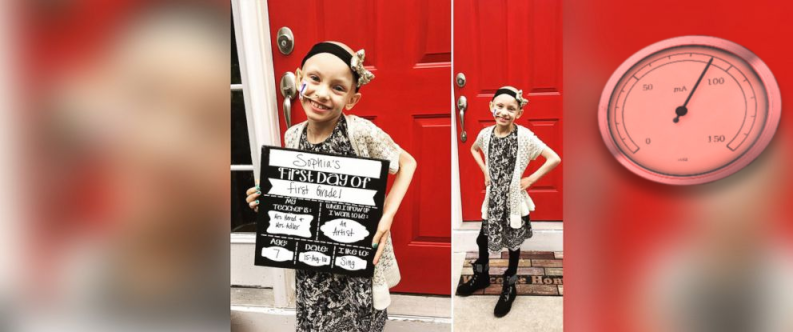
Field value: {"value": 90, "unit": "mA"}
